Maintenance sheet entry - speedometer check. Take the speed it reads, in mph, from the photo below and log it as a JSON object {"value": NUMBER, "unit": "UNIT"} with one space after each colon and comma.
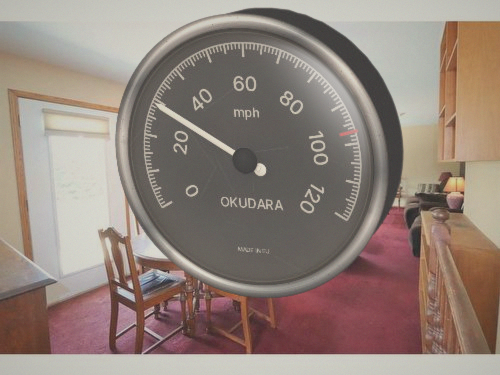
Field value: {"value": 30, "unit": "mph"}
